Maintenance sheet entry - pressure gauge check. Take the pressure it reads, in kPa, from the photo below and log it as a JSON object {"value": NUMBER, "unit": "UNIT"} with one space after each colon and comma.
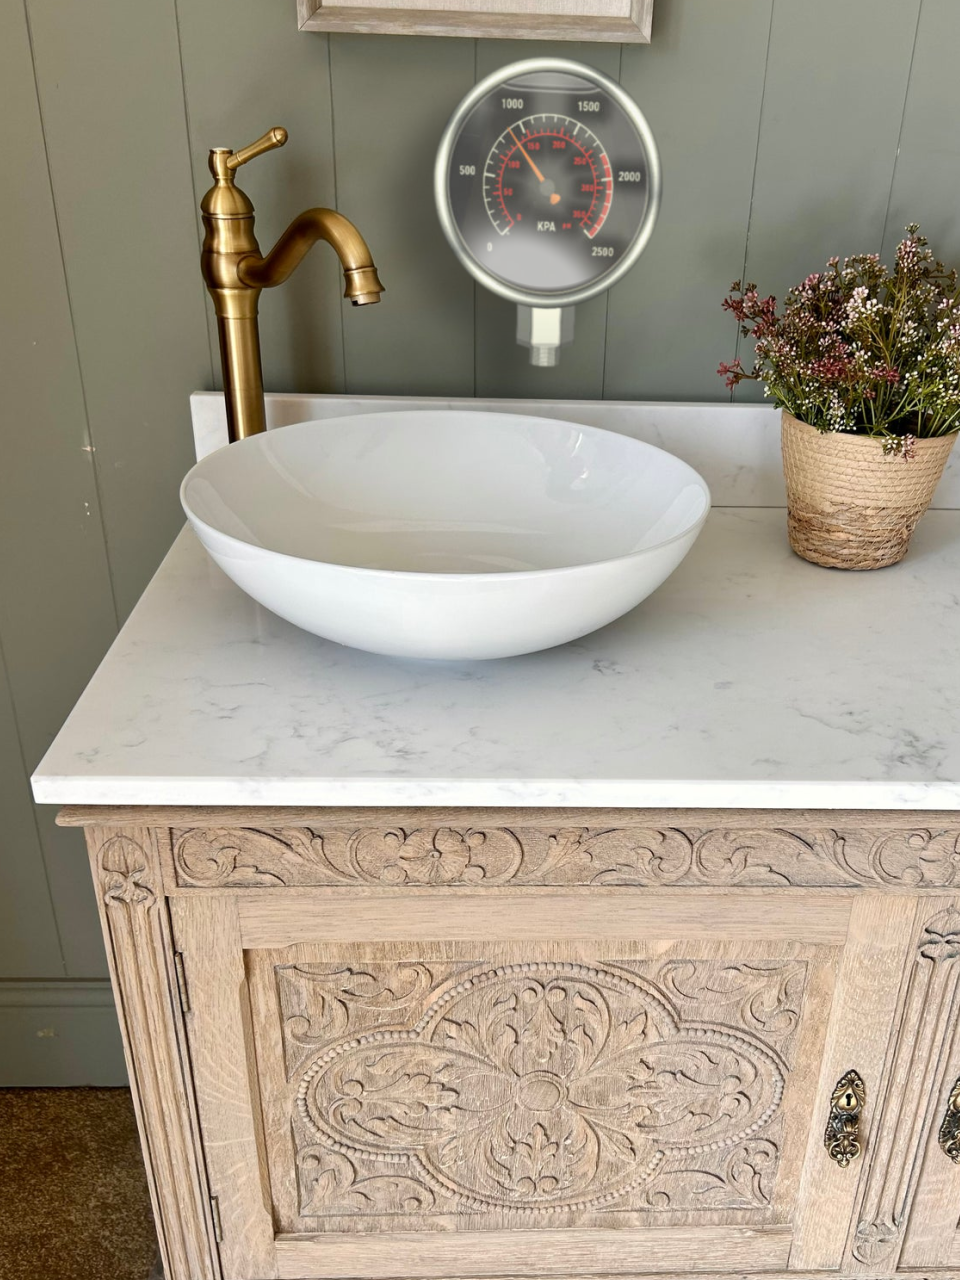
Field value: {"value": 900, "unit": "kPa"}
